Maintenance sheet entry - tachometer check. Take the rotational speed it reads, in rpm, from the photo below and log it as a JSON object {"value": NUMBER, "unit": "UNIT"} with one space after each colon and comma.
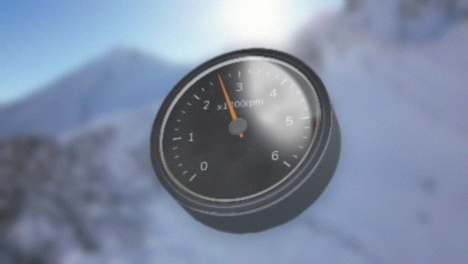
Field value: {"value": 2600, "unit": "rpm"}
